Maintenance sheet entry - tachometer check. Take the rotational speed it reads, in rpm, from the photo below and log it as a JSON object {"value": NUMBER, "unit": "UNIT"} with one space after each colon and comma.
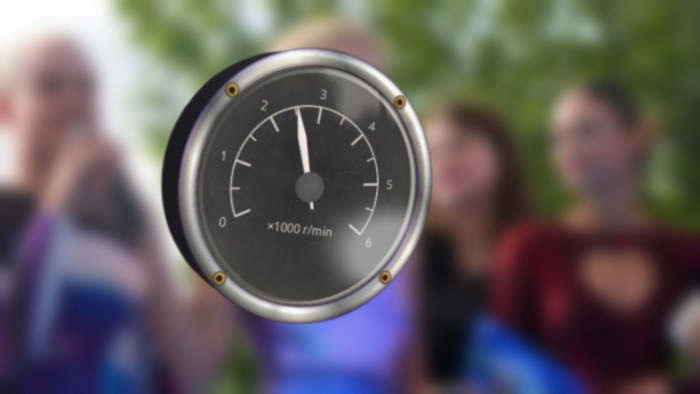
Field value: {"value": 2500, "unit": "rpm"}
